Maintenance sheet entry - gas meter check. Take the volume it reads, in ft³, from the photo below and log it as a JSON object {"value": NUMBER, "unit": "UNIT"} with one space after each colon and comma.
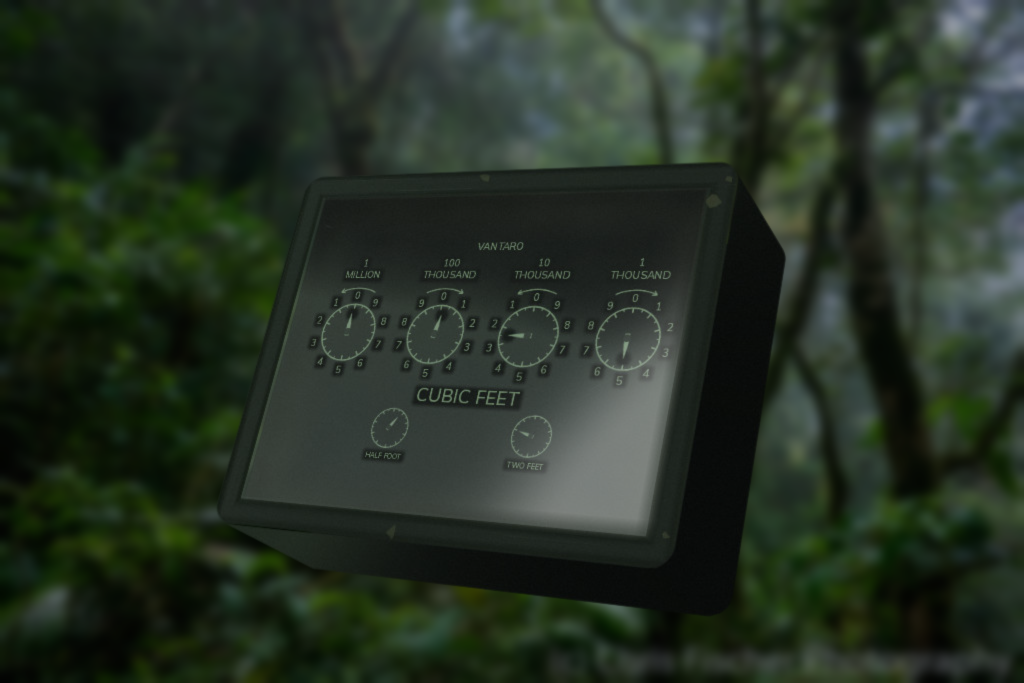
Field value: {"value": 2500, "unit": "ft³"}
